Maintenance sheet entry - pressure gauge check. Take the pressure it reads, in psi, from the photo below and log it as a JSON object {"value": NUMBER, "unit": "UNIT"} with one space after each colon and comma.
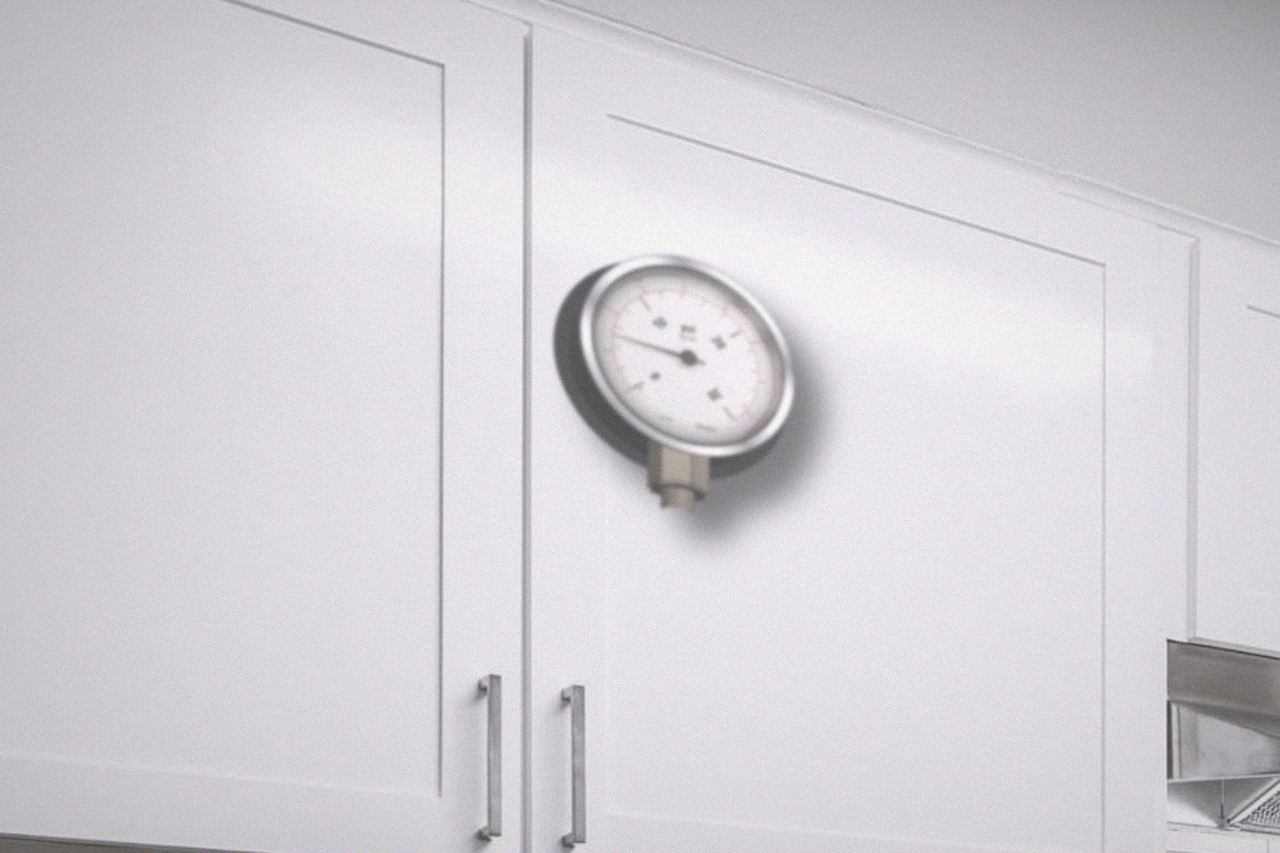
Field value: {"value": 5, "unit": "psi"}
